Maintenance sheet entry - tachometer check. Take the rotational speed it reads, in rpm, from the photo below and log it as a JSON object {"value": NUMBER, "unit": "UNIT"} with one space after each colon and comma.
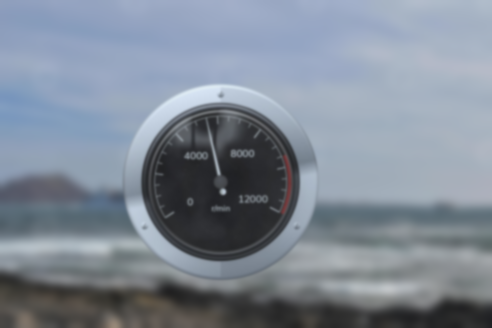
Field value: {"value": 5500, "unit": "rpm"}
